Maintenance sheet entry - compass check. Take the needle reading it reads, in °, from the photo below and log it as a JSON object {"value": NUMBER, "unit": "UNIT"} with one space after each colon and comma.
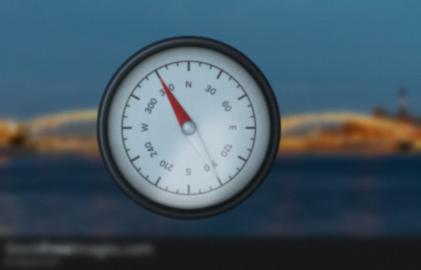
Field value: {"value": 330, "unit": "°"}
